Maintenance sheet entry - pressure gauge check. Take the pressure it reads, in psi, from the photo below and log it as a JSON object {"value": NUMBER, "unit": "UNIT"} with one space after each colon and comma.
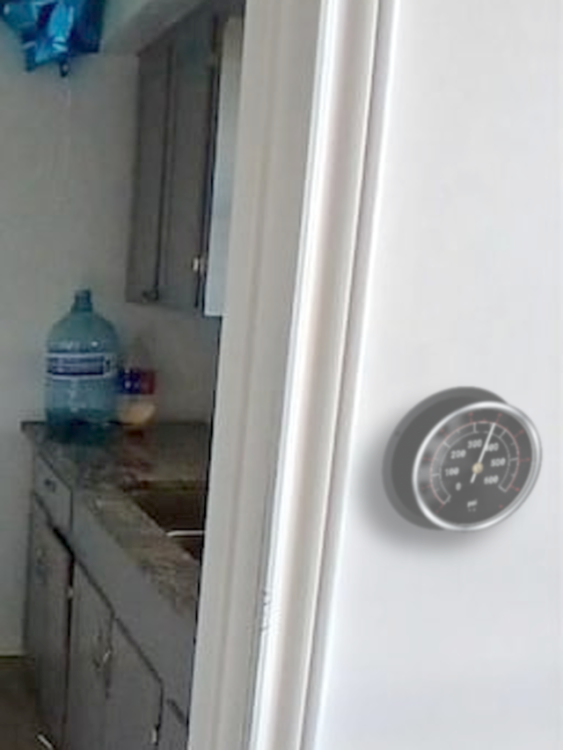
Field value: {"value": 350, "unit": "psi"}
